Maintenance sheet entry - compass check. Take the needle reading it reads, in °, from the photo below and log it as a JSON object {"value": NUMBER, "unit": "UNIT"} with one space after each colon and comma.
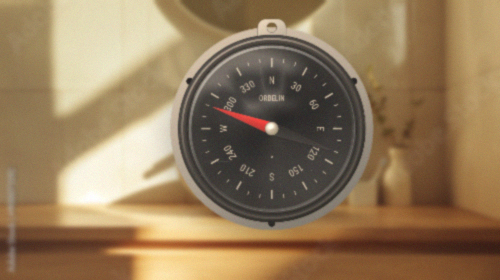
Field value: {"value": 290, "unit": "°"}
